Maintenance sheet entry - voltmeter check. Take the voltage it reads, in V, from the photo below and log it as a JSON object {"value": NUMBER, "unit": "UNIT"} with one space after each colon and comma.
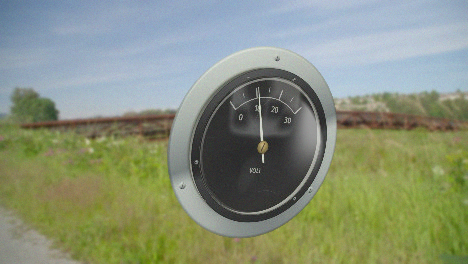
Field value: {"value": 10, "unit": "V"}
